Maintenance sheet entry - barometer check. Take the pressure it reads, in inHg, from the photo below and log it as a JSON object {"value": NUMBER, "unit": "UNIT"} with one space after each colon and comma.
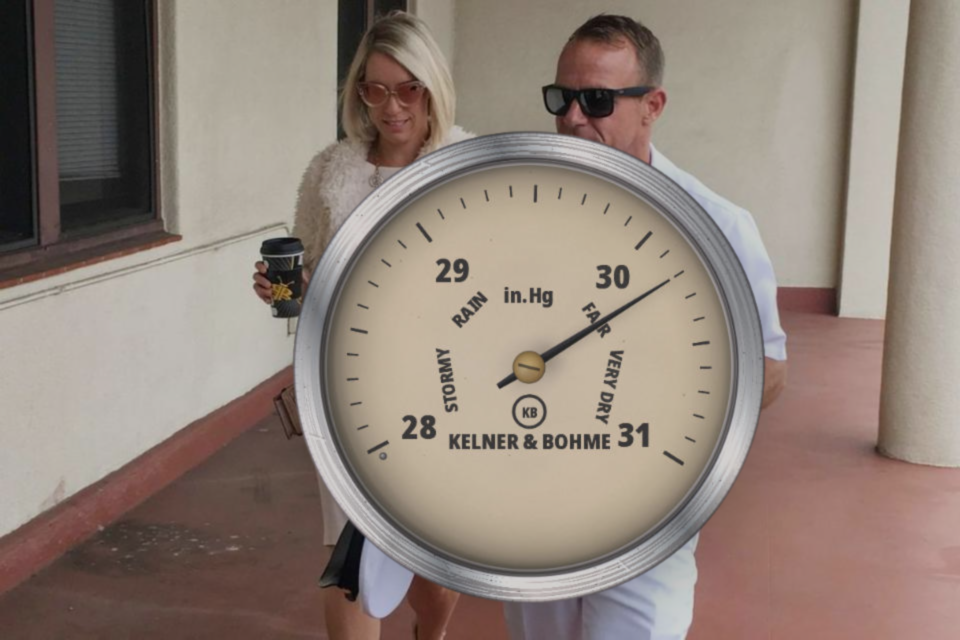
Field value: {"value": 30.2, "unit": "inHg"}
